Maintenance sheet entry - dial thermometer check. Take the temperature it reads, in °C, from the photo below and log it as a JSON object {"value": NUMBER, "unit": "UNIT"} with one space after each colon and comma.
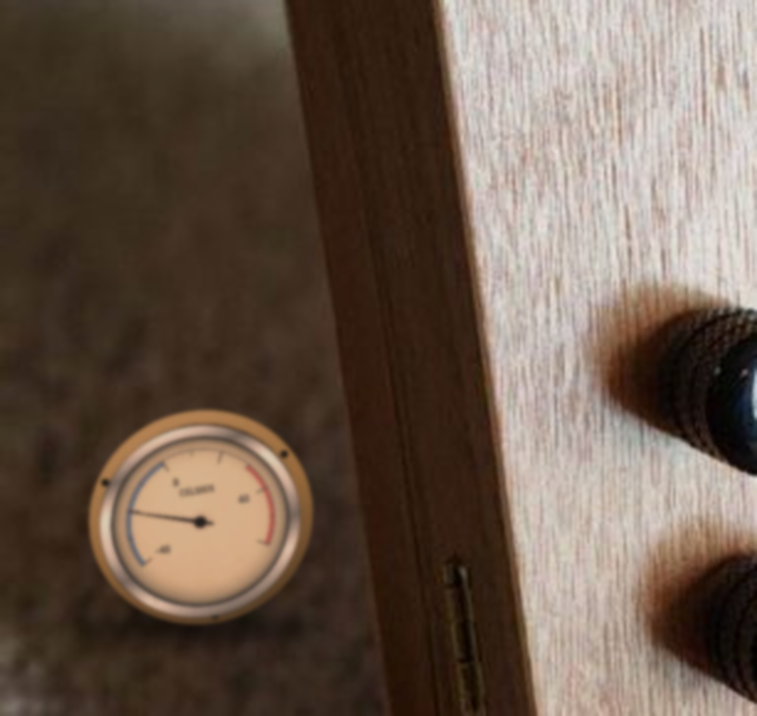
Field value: {"value": -20, "unit": "°C"}
